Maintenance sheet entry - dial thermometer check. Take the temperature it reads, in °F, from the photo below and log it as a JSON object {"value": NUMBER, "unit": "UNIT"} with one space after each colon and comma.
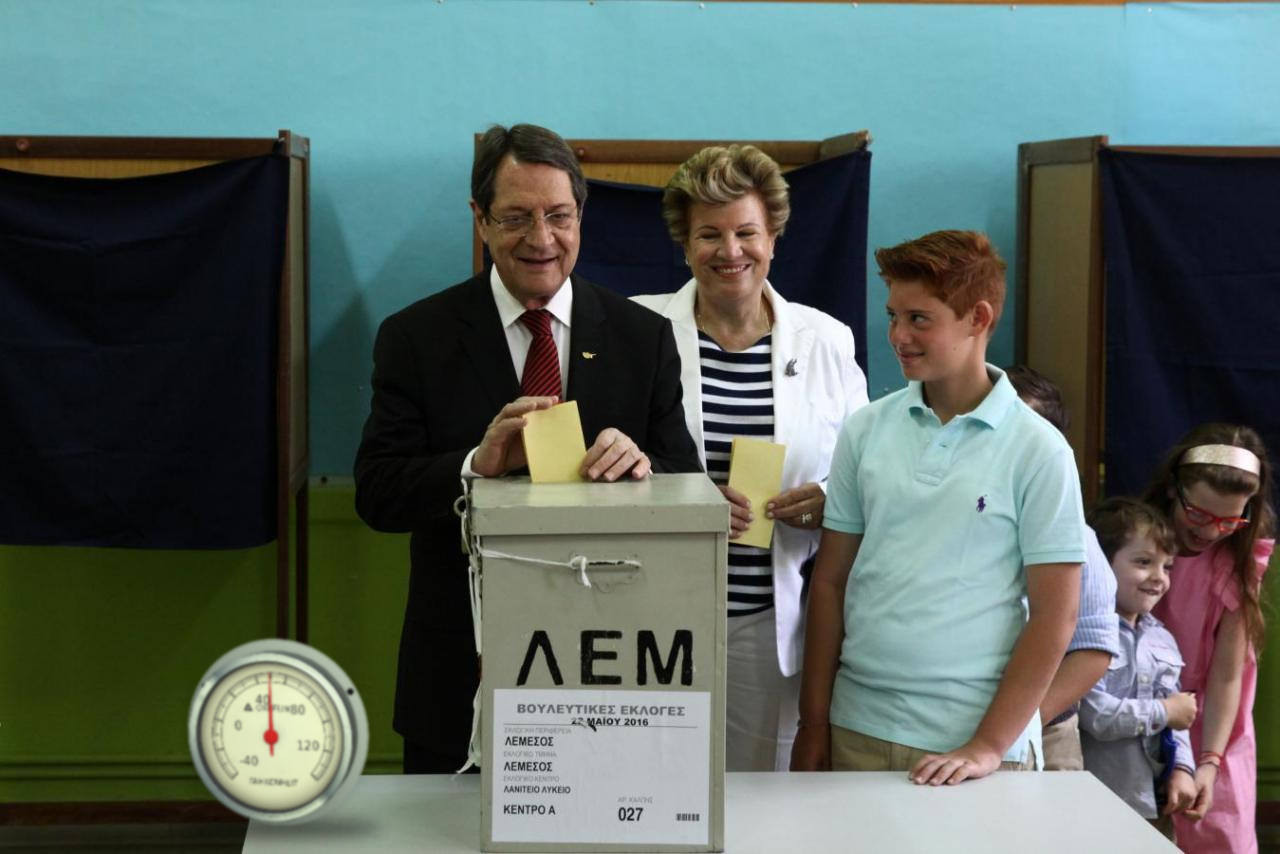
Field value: {"value": 50, "unit": "°F"}
